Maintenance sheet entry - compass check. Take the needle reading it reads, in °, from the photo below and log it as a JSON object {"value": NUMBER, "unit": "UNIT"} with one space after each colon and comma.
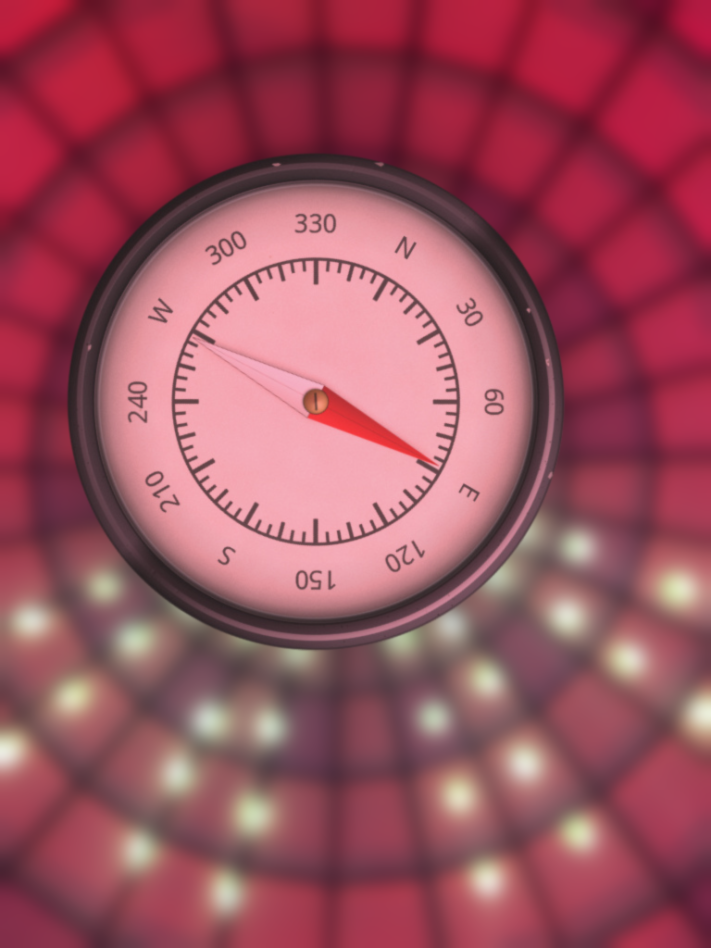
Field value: {"value": 87.5, "unit": "°"}
